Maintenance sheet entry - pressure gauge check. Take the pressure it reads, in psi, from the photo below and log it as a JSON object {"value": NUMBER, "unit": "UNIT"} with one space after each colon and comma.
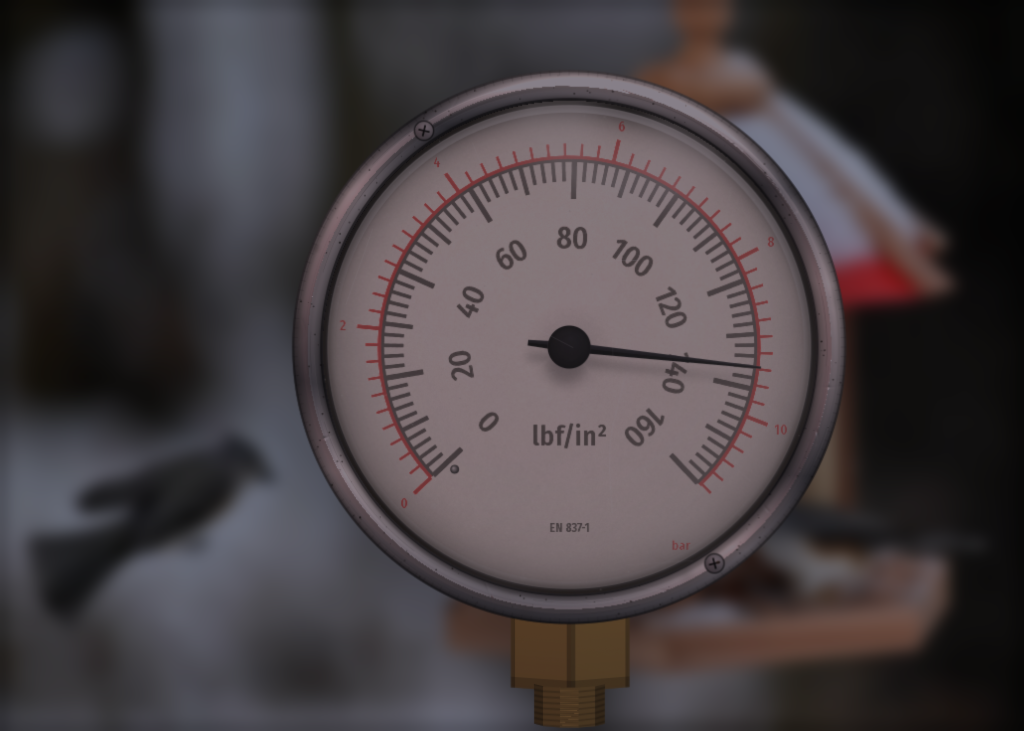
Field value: {"value": 136, "unit": "psi"}
